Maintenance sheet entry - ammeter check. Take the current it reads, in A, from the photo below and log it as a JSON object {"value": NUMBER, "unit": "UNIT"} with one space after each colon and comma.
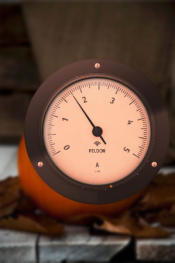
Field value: {"value": 1.75, "unit": "A"}
